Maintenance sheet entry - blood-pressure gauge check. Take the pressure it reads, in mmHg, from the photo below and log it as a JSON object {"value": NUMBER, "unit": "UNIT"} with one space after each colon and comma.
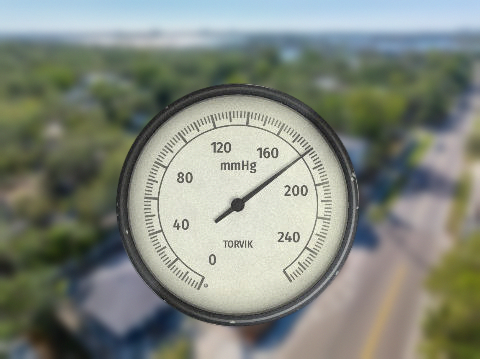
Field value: {"value": 180, "unit": "mmHg"}
